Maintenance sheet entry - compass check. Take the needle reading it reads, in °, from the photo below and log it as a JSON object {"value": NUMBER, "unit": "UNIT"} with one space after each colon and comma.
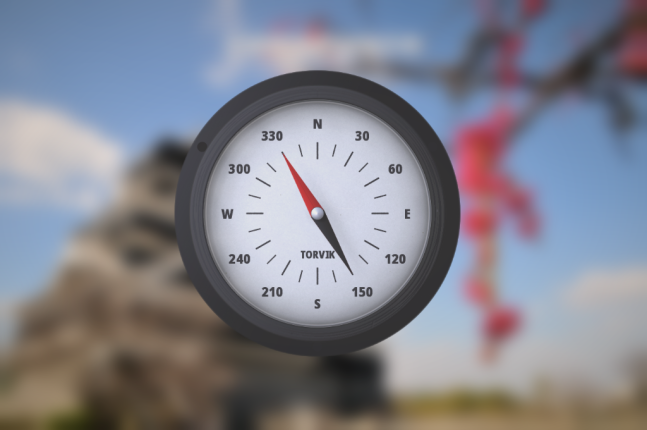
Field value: {"value": 330, "unit": "°"}
